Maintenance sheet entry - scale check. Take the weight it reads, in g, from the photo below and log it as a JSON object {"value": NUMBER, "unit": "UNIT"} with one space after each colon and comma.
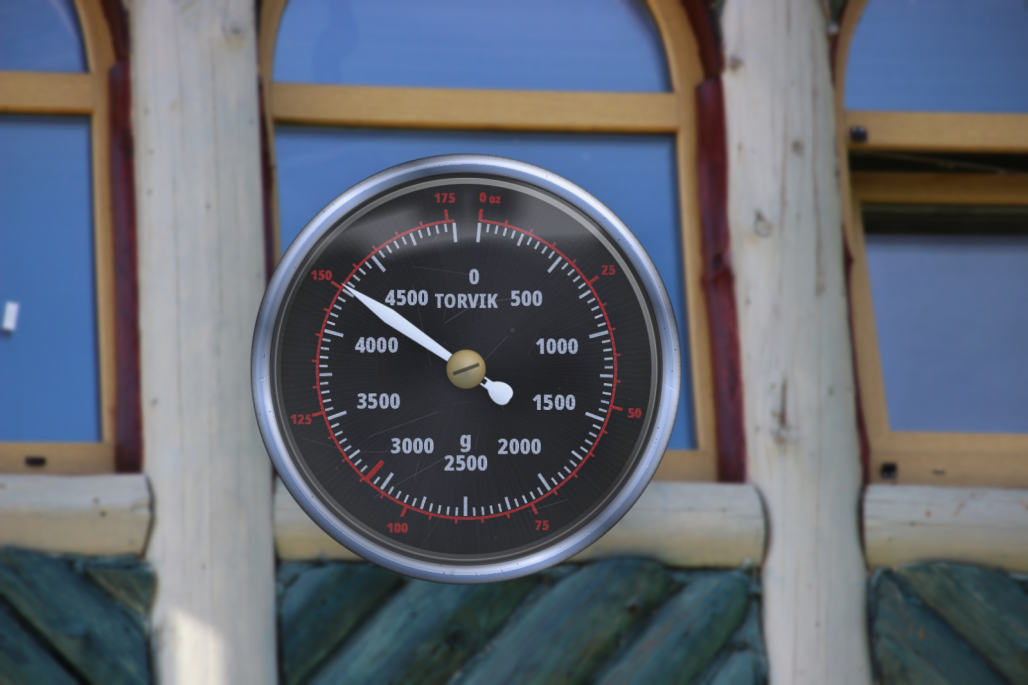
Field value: {"value": 4275, "unit": "g"}
